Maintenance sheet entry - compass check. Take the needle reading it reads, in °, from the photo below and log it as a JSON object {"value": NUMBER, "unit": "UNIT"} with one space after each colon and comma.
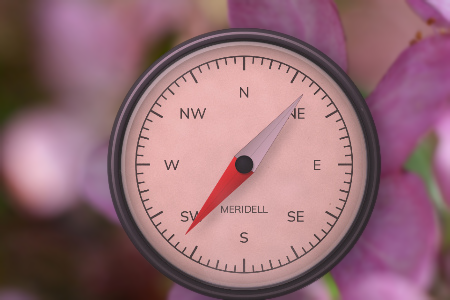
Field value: {"value": 220, "unit": "°"}
